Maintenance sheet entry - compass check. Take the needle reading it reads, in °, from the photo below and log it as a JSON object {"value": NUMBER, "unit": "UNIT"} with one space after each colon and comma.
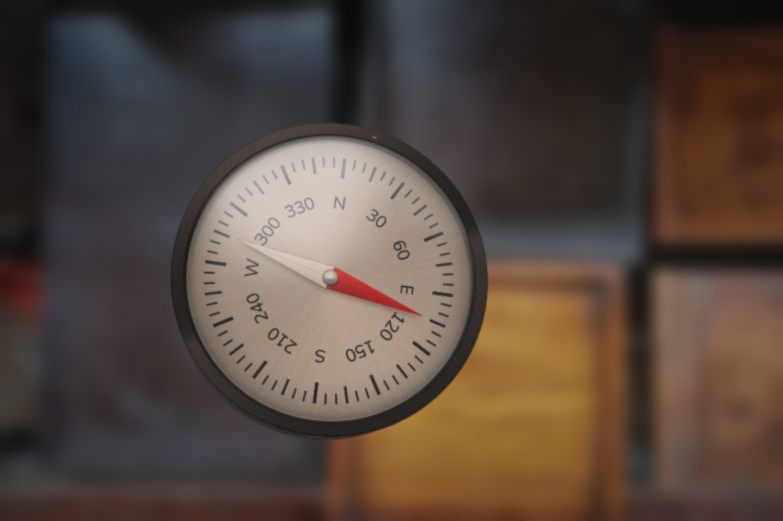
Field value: {"value": 105, "unit": "°"}
